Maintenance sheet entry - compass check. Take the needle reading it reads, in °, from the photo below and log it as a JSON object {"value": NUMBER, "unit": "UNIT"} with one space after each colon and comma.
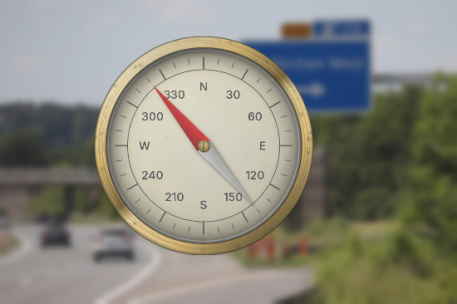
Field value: {"value": 320, "unit": "°"}
